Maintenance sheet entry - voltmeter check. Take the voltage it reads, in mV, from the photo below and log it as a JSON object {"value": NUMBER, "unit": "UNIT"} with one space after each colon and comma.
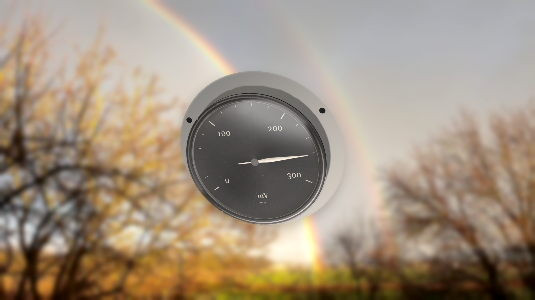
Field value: {"value": 260, "unit": "mV"}
